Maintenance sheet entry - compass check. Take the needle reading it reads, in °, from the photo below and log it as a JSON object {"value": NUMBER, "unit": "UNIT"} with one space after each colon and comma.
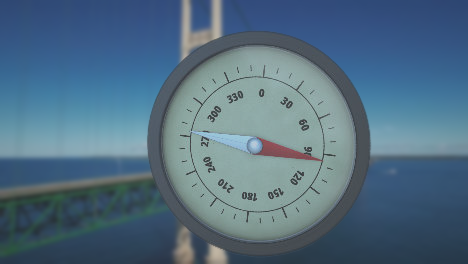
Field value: {"value": 95, "unit": "°"}
